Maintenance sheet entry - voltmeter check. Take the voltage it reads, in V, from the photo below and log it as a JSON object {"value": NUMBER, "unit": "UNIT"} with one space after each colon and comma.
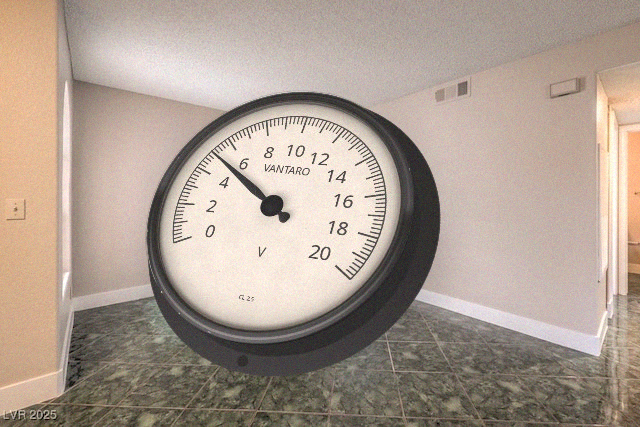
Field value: {"value": 5, "unit": "V"}
